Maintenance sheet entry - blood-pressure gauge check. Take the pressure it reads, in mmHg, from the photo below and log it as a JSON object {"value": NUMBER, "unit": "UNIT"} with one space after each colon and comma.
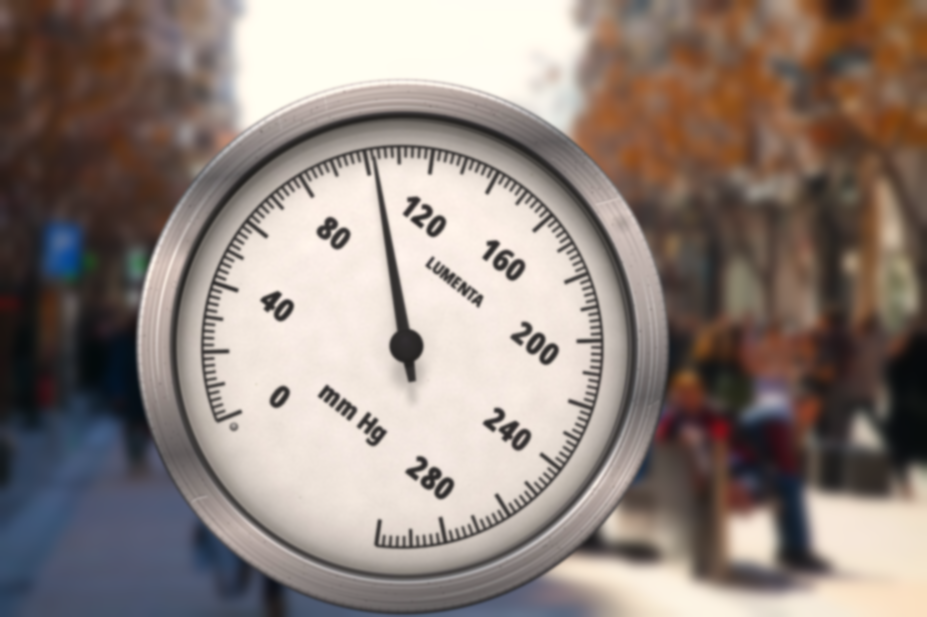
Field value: {"value": 102, "unit": "mmHg"}
